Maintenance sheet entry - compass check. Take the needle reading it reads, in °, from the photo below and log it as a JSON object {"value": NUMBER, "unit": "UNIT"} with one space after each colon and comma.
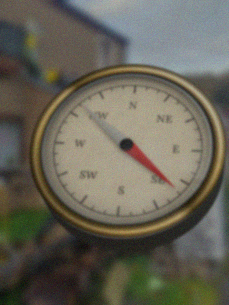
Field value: {"value": 130, "unit": "°"}
